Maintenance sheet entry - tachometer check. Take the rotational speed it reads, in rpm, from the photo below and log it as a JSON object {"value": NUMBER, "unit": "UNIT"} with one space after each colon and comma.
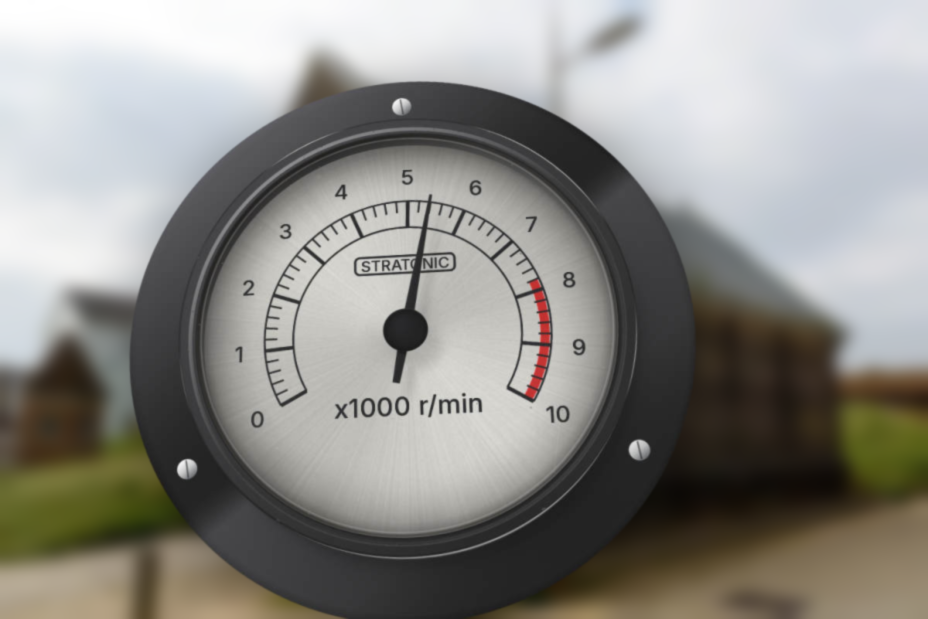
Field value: {"value": 5400, "unit": "rpm"}
